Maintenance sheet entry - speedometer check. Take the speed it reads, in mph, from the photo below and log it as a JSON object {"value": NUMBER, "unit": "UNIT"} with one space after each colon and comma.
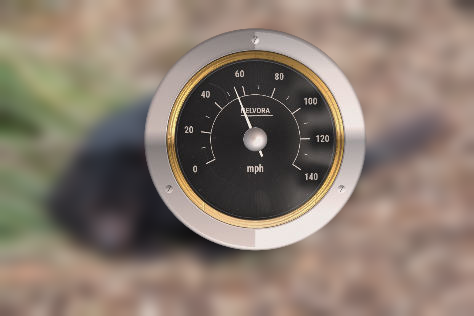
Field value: {"value": 55, "unit": "mph"}
